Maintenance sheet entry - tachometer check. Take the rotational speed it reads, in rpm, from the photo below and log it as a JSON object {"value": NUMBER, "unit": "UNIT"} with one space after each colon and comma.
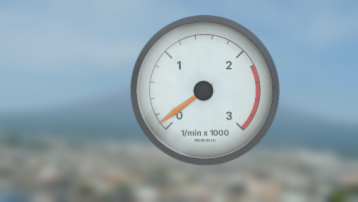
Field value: {"value": 100, "unit": "rpm"}
